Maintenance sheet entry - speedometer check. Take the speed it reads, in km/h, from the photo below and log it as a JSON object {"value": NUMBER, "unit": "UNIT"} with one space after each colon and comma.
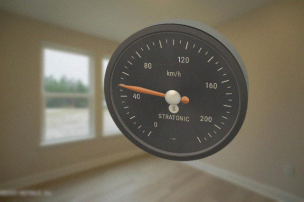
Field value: {"value": 50, "unit": "km/h"}
